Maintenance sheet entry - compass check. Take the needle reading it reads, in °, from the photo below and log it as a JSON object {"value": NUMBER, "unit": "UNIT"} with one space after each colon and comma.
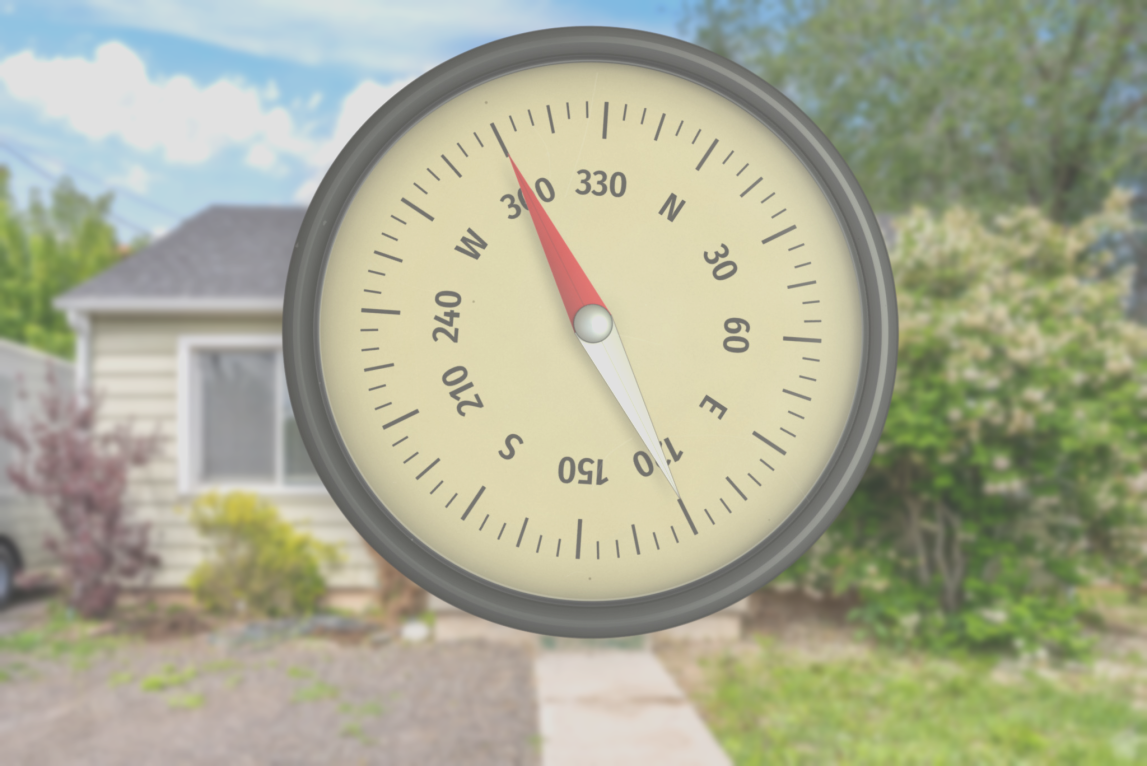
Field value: {"value": 300, "unit": "°"}
